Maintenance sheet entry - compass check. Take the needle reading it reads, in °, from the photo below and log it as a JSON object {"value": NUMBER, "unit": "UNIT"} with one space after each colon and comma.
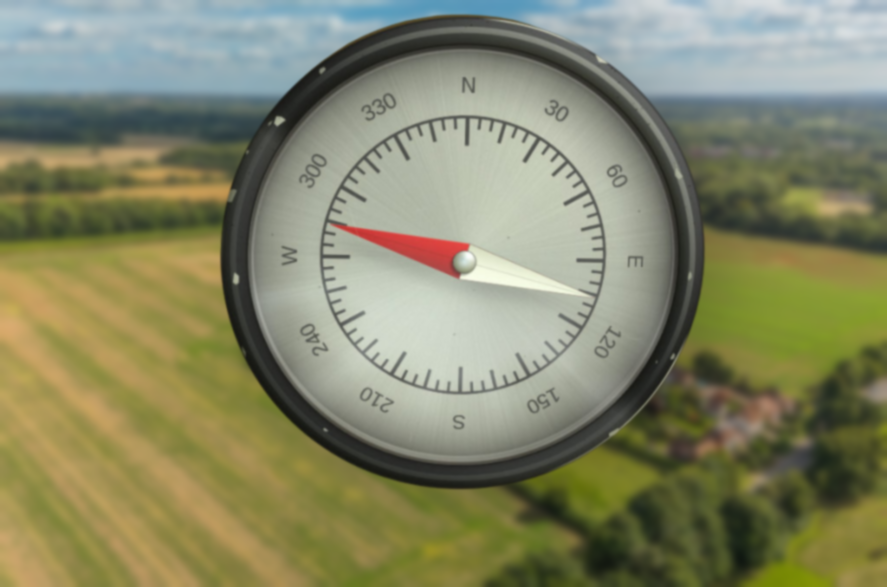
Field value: {"value": 285, "unit": "°"}
